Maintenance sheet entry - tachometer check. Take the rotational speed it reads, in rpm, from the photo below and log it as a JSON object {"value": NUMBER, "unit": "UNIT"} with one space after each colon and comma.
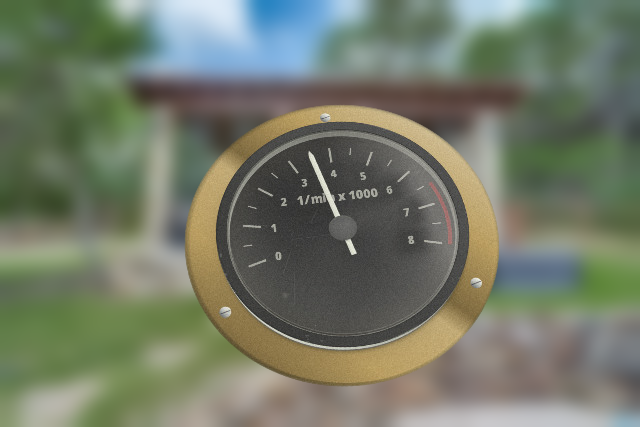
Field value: {"value": 3500, "unit": "rpm"}
